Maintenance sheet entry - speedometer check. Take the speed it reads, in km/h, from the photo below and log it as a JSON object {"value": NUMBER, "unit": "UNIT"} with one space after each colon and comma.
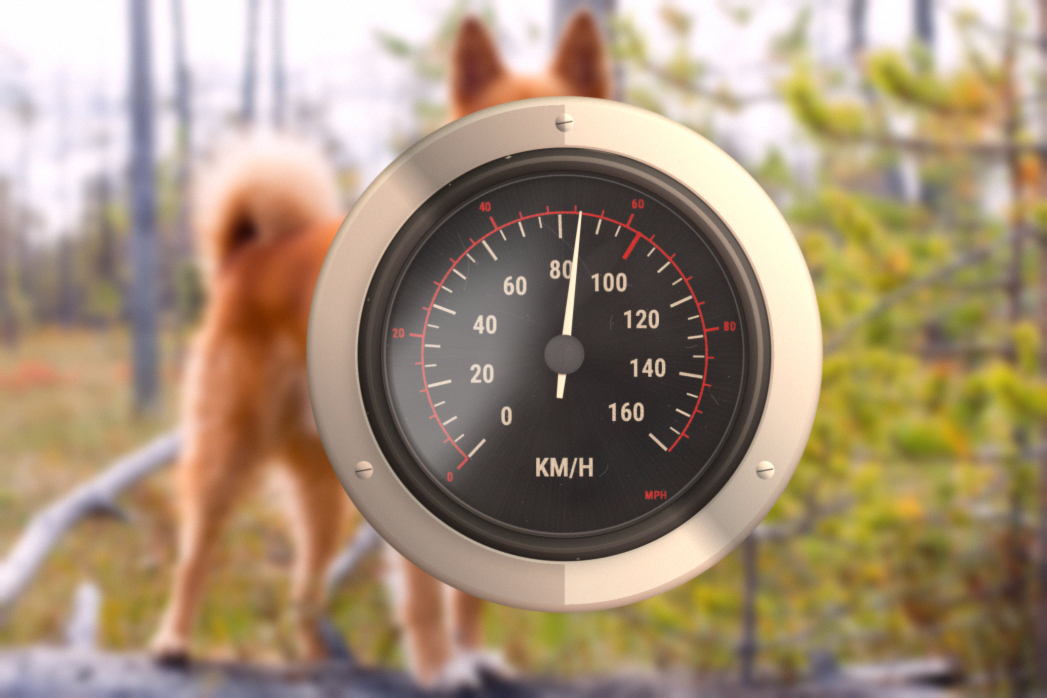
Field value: {"value": 85, "unit": "km/h"}
